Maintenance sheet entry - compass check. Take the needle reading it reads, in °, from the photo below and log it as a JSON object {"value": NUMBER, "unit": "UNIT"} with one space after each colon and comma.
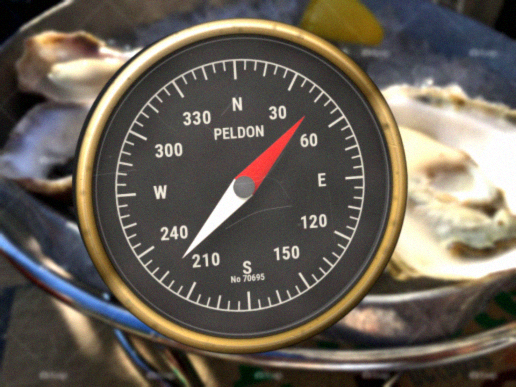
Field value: {"value": 45, "unit": "°"}
